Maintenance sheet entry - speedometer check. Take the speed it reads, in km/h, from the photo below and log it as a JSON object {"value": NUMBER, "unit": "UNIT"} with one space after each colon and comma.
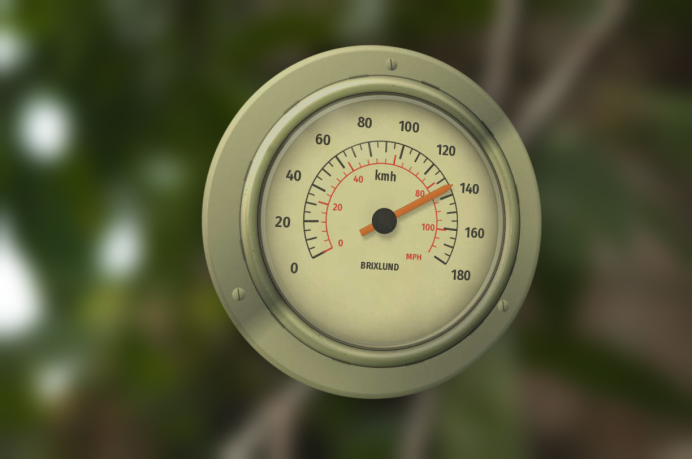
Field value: {"value": 135, "unit": "km/h"}
